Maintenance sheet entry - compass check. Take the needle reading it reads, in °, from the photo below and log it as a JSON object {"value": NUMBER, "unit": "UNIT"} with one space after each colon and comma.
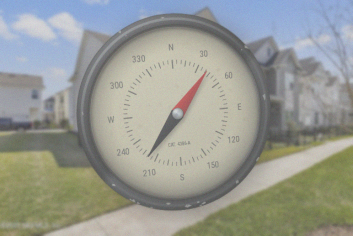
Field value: {"value": 40, "unit": "°"}
